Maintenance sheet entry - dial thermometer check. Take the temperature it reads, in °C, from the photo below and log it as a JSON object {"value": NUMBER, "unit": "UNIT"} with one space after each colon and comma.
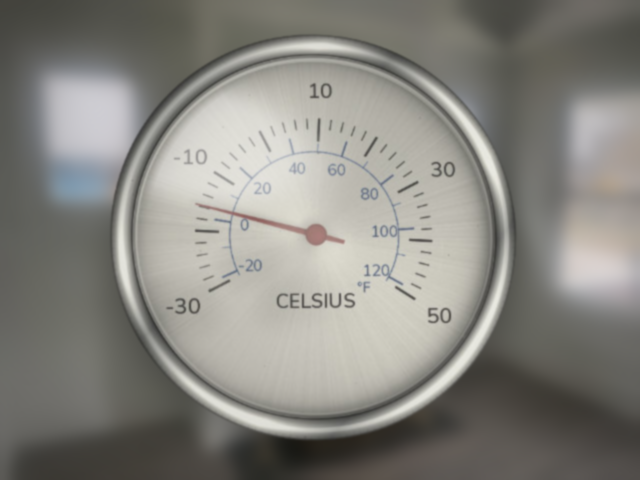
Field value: {"value": -16, "unit": "°C"}
